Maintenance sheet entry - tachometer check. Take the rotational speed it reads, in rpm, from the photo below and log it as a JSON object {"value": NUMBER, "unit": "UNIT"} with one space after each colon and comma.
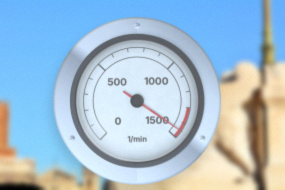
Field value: {"value": 1450, "unit": "rpm"}
